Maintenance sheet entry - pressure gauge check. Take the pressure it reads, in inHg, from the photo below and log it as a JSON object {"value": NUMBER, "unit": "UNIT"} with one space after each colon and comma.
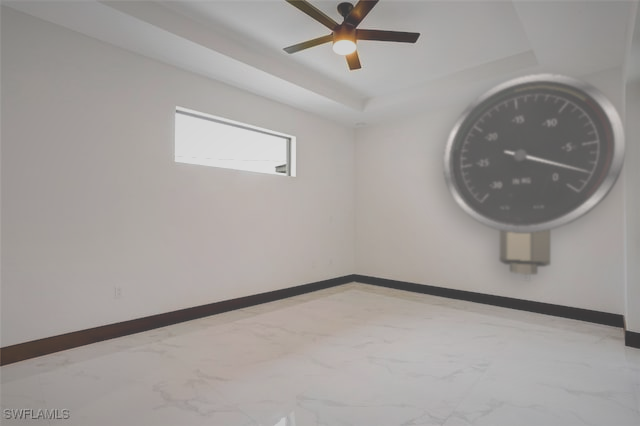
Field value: {"value": -2, "unit": "inHg"}
